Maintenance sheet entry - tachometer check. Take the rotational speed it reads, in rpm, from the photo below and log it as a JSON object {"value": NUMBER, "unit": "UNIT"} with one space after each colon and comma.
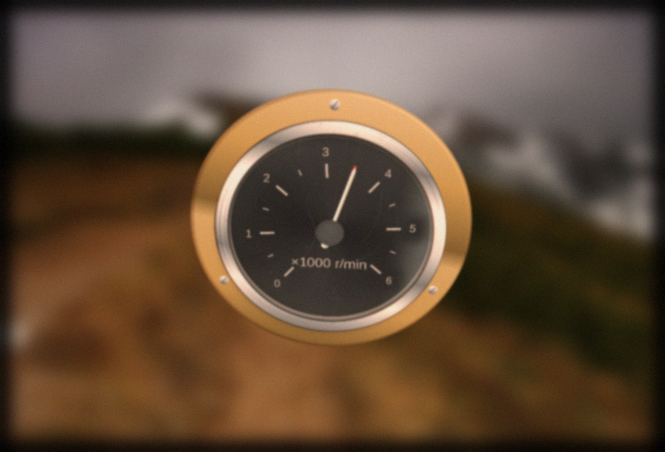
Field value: {"value": 3500, "unit": "rpm"}
